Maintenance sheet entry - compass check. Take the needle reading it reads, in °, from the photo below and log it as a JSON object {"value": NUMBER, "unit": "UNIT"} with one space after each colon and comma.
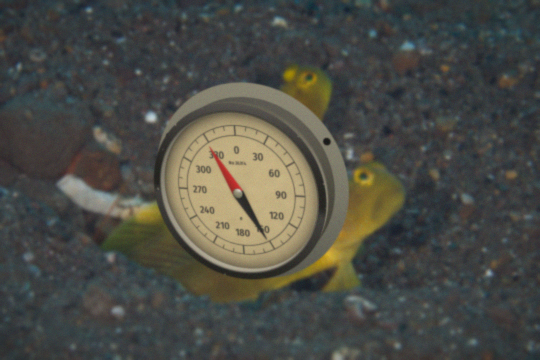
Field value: {"value": 330, "unit": "°"}
